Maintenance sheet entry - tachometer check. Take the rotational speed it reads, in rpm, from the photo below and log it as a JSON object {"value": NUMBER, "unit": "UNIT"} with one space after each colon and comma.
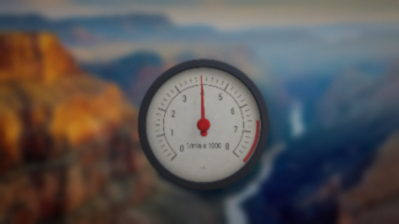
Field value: {"value": 4000, "unit": "rpm"}
